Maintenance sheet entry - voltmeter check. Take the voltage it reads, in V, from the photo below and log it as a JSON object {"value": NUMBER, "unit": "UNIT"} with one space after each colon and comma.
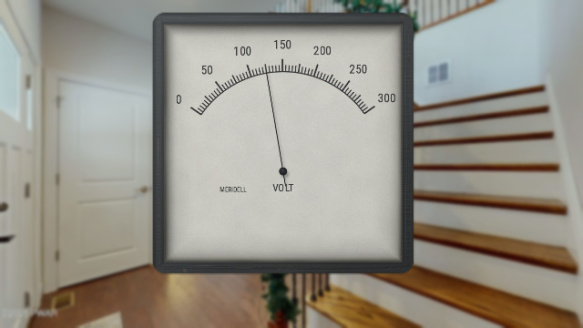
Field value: {"value": 125, "unit": "V"}
